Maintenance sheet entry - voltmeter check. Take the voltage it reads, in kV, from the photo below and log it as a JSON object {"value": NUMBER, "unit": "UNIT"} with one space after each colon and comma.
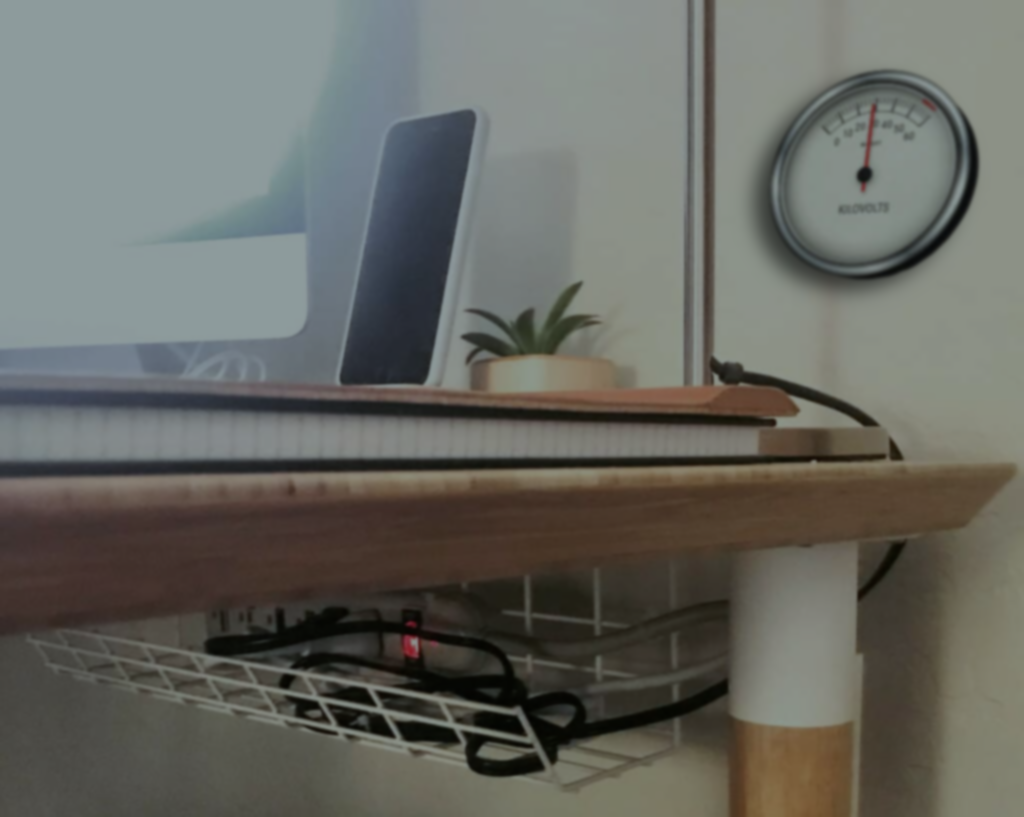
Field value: {"value": 30, "unit": "kV"}
